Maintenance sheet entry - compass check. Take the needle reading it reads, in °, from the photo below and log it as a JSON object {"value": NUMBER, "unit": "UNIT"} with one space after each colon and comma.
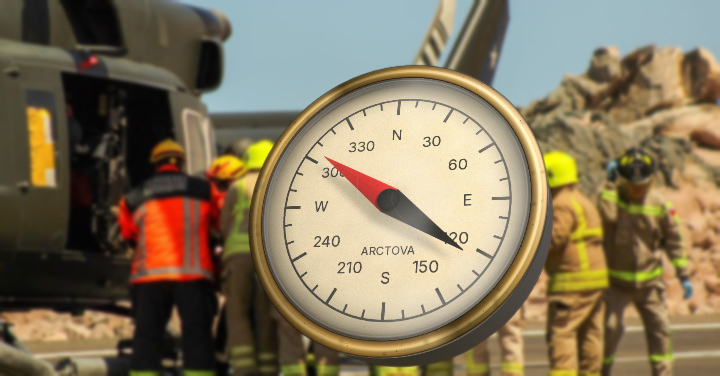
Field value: {"value": 305, "unit": "°"}
